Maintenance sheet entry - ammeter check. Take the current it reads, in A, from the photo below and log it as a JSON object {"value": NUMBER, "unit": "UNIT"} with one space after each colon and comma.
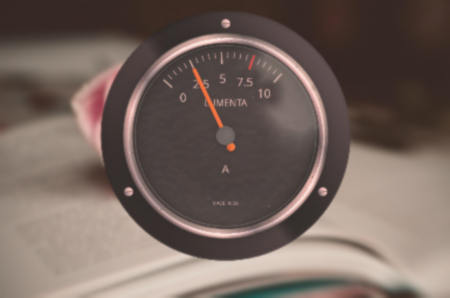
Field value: {"value": 2.5, "unit": "A"}
